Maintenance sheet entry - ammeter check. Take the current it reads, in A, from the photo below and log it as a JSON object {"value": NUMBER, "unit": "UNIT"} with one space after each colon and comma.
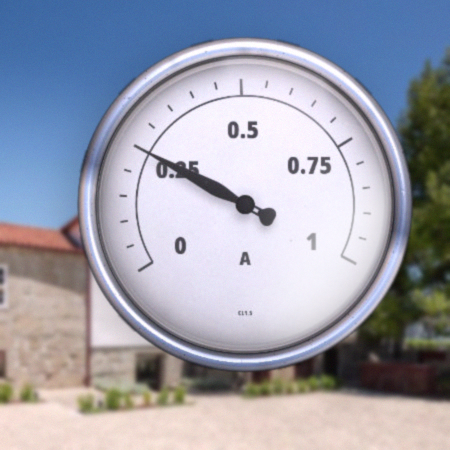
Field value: {"value": 0.25, "unit": "A"}
